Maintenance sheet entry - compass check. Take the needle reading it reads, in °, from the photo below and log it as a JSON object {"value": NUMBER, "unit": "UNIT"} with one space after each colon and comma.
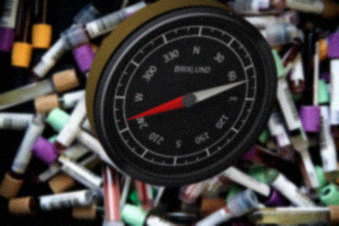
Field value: {"value": 250, "unit": "°"}
